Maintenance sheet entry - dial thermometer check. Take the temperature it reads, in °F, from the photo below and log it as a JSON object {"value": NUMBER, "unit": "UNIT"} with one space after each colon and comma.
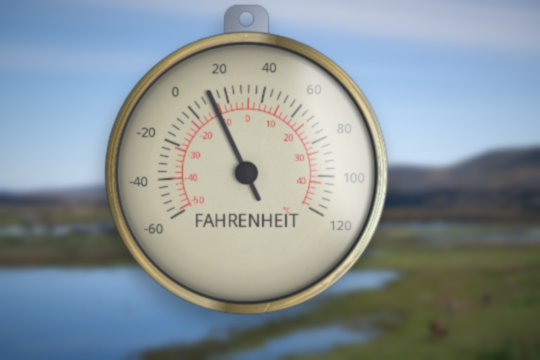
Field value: {"value": 12, "unit": "°F"}
